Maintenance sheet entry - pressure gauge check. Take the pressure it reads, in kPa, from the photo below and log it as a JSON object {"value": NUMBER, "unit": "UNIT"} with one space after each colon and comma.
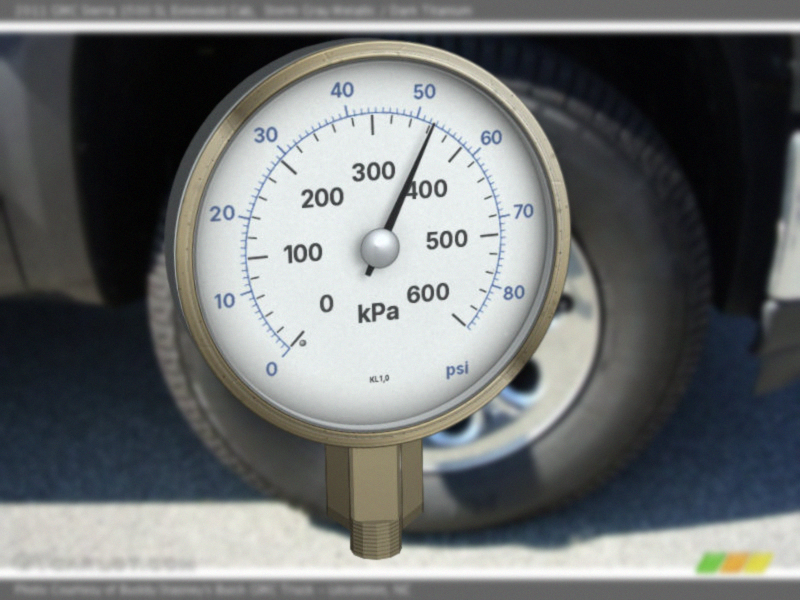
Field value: {"value": 360, "unit": "kPa"}
